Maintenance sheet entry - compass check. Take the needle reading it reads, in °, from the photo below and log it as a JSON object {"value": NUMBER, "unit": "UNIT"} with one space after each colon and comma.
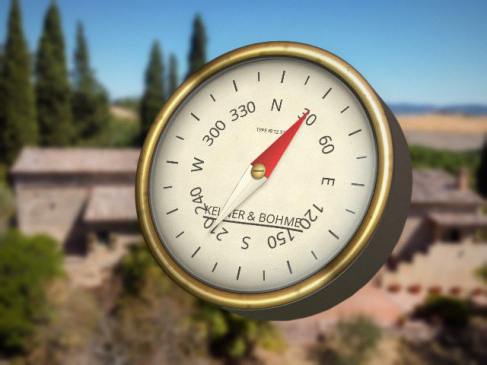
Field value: {"value": 30, "unit": "°"}
